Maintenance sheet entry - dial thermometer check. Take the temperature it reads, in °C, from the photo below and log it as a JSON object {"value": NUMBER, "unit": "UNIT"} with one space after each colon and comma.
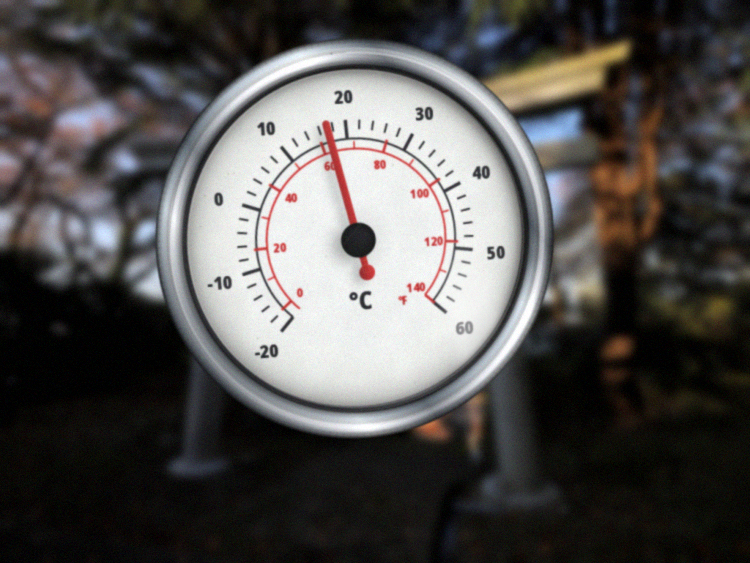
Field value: {"value": 17, "unit": "°C"}
